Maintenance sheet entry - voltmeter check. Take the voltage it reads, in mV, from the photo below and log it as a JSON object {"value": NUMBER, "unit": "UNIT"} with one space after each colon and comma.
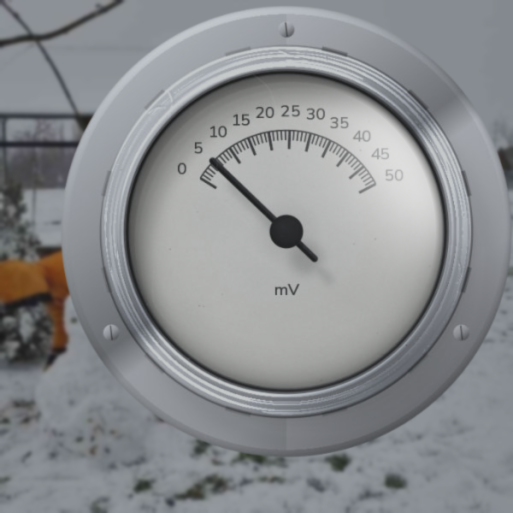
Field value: {"value": 5, "unit": "mV"}
